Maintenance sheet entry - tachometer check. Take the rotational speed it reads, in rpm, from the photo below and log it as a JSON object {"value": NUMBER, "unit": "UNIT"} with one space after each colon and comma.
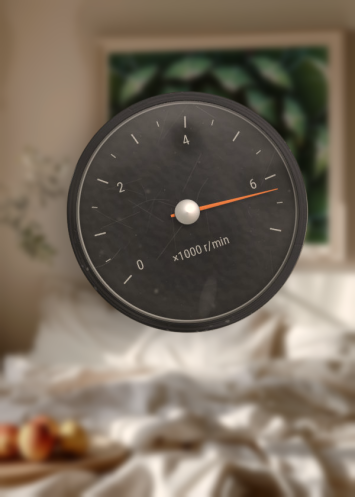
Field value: {"value": 6250, "unit": "rpm"}
